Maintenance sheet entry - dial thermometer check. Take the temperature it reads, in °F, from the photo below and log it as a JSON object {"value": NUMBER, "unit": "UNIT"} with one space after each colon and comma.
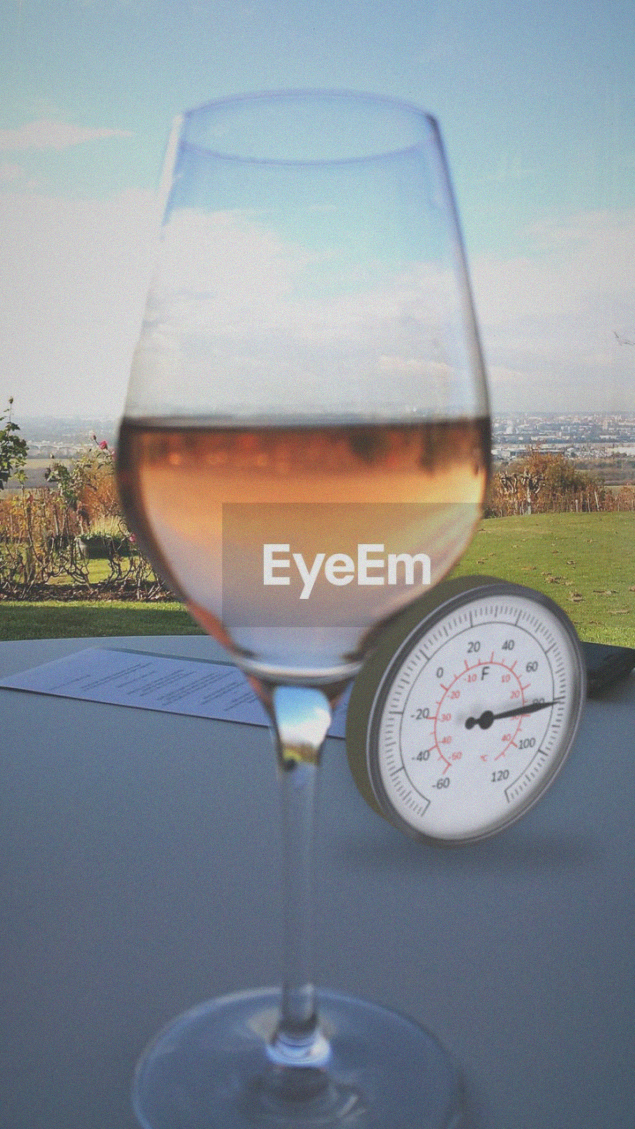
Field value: {"value": 80, "unit": "°F"}
